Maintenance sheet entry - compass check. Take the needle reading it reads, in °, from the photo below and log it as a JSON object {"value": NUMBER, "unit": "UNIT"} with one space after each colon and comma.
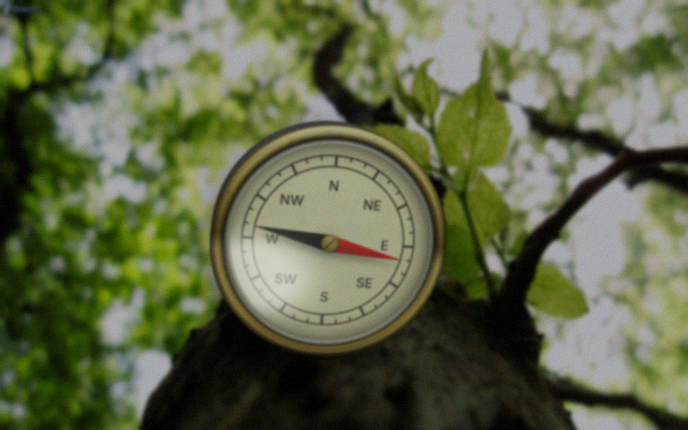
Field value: {"value": 100, "unit": "°"}
